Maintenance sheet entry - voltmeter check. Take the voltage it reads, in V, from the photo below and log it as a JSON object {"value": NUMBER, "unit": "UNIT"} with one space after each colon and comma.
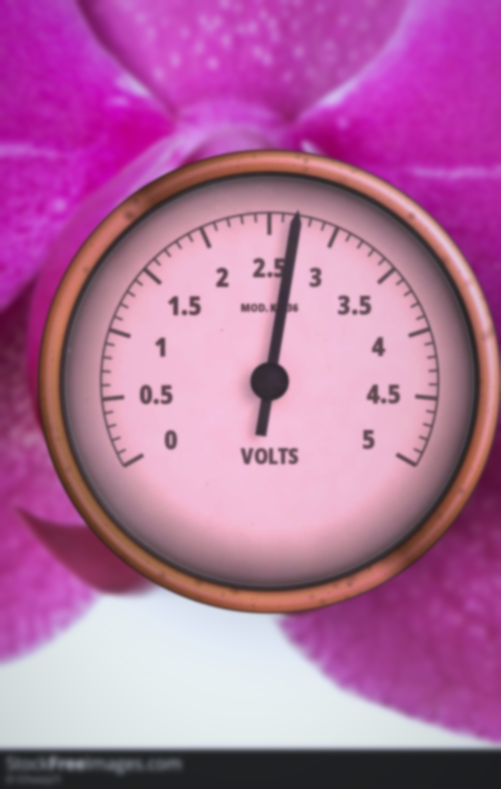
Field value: {"value": 2.7, "unit": "V"}
